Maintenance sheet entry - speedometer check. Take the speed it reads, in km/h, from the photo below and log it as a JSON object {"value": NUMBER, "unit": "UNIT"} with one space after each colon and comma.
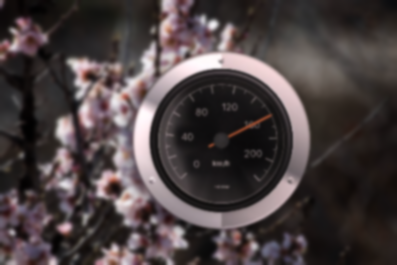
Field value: {"value": 160, "unit": "km/h"}
